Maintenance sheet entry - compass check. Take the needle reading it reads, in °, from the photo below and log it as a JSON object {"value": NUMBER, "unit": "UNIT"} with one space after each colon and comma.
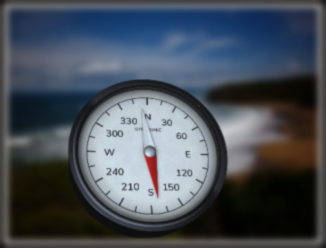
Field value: {"value": 172.5, "unit": "°"}
